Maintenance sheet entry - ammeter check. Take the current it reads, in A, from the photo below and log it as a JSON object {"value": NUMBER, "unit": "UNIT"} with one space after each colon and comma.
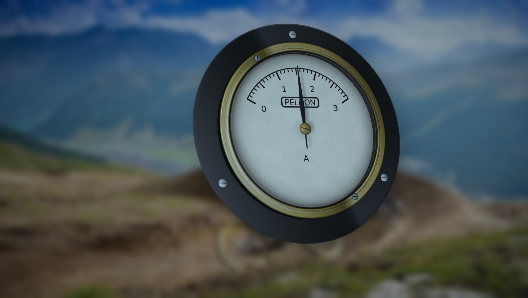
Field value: {"value": 1.5, "unit": "A"}
